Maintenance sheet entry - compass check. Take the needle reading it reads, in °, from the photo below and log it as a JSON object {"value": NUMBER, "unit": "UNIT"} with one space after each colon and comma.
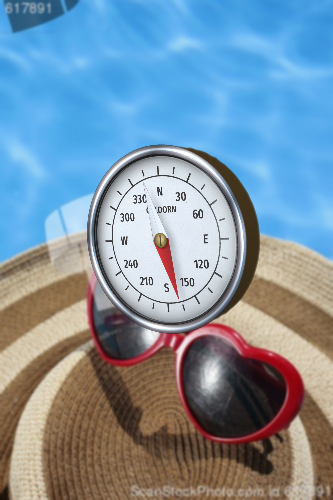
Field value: {"value": 165, "unit": "°"}
